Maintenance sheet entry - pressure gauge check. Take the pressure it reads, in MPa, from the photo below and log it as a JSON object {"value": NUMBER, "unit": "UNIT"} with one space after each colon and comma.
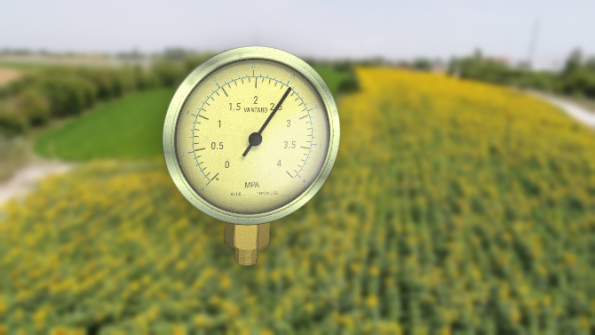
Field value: {"value": 2.5, "unit": "MPa"}
